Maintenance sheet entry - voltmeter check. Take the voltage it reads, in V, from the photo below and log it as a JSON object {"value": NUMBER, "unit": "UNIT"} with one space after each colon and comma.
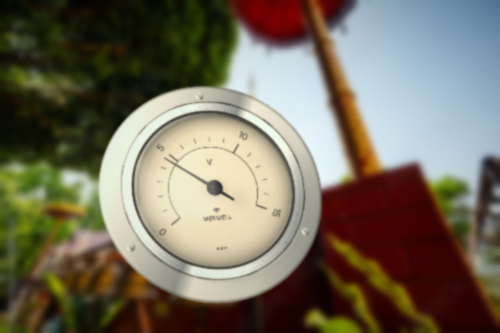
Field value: {"value": 4.5, "unit": "V"}
